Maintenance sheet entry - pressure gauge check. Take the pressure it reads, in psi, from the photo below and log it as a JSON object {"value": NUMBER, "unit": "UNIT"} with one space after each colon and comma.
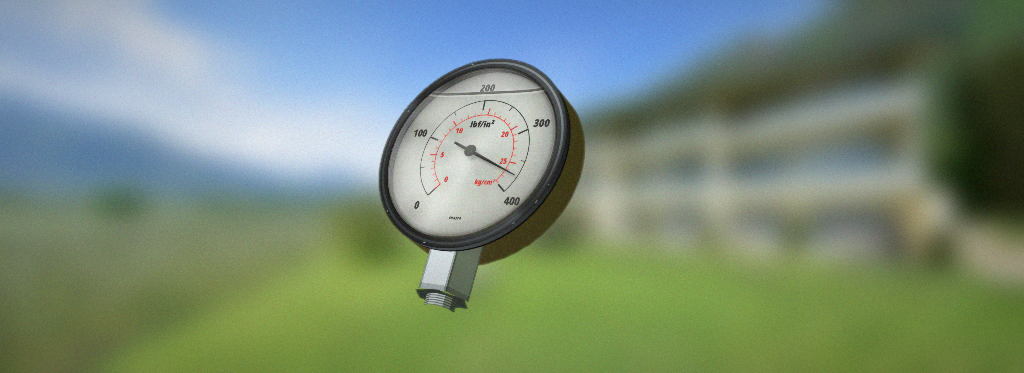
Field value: {"value": 375, "unit": "psi"}
